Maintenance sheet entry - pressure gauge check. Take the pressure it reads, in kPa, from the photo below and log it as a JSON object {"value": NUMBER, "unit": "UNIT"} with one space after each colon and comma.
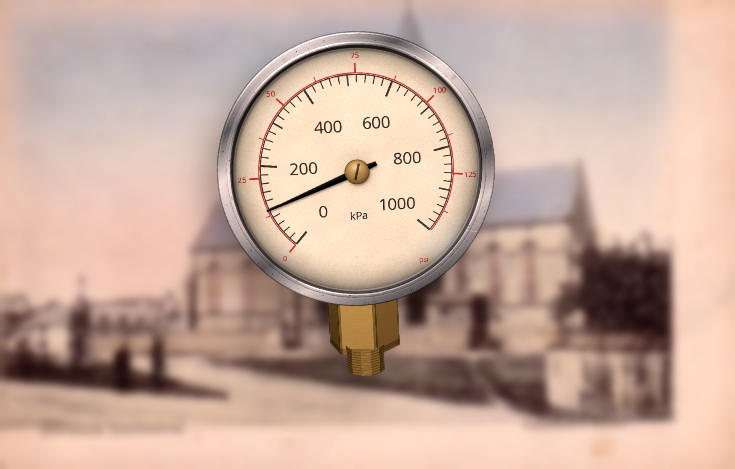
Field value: {"value": 100, "unit": "kPa"}
